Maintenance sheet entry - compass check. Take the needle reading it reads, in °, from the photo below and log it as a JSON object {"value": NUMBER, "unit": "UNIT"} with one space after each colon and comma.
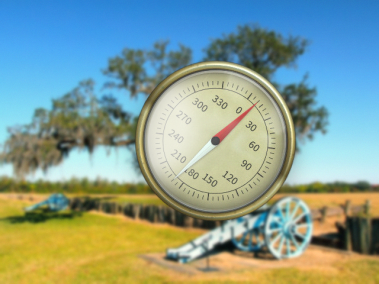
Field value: {"value": 10, "unit": "°"}
